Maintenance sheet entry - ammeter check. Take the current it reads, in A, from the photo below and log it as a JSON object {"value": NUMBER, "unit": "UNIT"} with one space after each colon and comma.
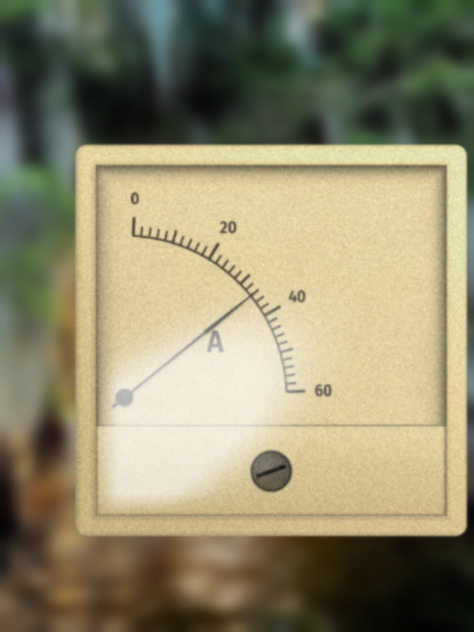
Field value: {"value": 34, "unit": "A"}
